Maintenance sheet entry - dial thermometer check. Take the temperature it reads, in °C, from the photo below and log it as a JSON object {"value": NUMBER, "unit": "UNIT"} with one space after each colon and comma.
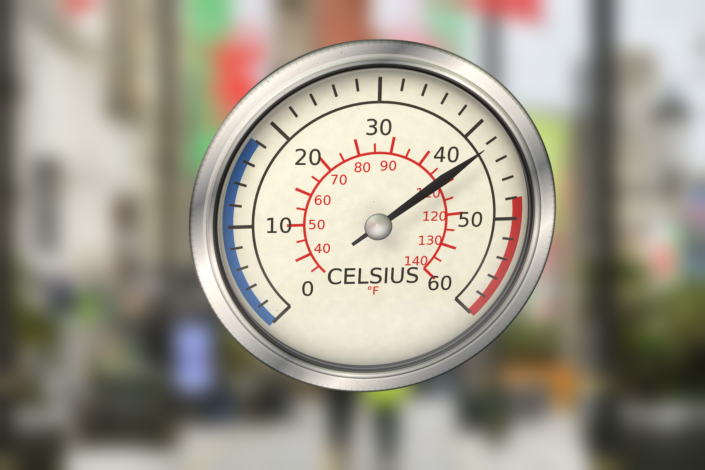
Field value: {"value": 42, "unit": "°C"}
